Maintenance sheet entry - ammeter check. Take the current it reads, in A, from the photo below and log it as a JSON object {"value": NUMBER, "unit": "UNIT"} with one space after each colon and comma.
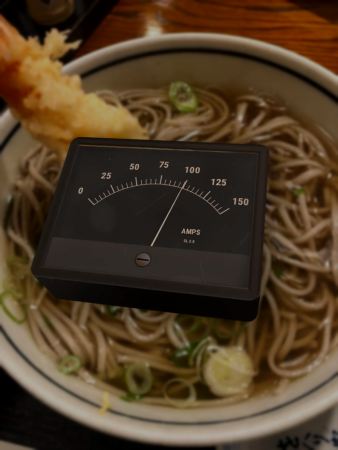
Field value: {"value": 100, "unit": "A"}
